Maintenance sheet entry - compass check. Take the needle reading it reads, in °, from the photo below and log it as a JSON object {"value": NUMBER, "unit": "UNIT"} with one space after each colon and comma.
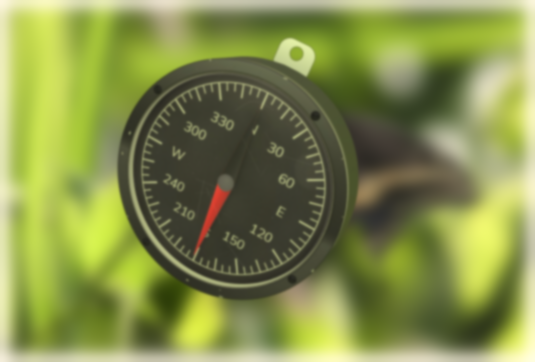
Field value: {"value": 180, "unit": "°"}
